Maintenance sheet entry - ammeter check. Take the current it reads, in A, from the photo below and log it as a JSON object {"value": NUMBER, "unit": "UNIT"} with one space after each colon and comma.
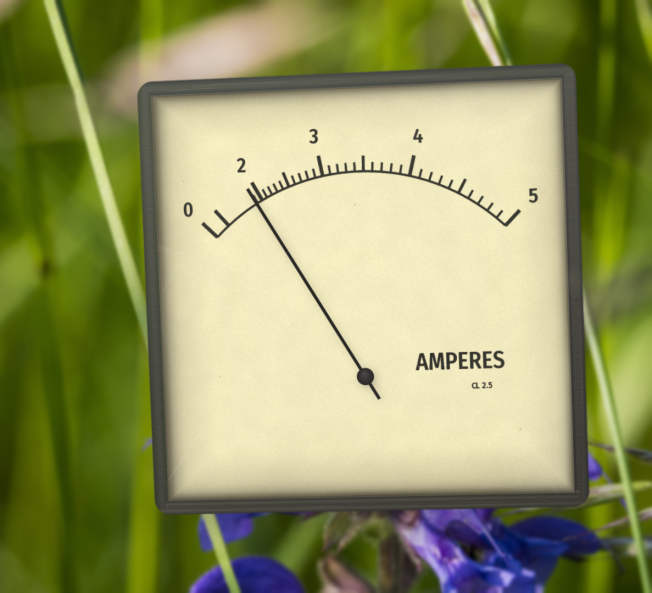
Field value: {"value": 1.9, "unit": "A"}
